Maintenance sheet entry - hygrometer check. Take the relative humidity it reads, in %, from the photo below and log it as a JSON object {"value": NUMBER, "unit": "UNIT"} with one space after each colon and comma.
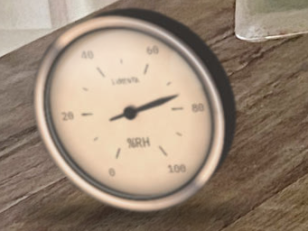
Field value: {"value": 75, "unit": "%"}
